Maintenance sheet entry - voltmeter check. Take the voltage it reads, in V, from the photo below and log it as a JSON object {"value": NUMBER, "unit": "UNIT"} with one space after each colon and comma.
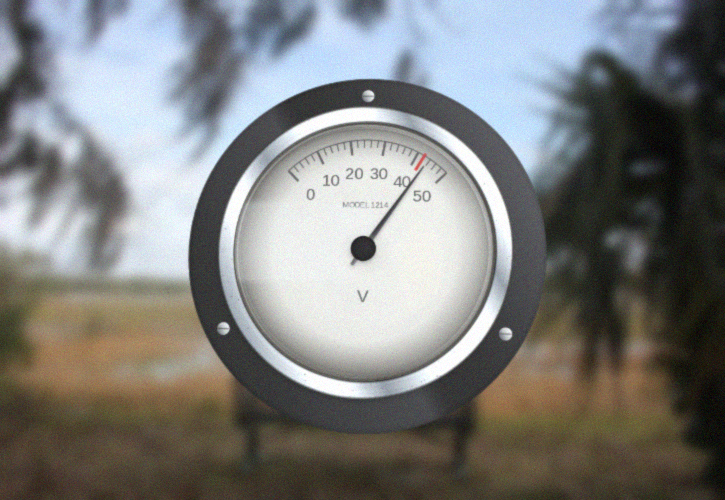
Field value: {"value": 44, "unit": "V"}
